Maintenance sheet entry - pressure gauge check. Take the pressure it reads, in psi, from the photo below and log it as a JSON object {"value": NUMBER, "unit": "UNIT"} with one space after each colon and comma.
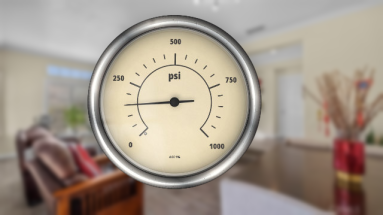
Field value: {"value": 150, "unit": "psi"}
